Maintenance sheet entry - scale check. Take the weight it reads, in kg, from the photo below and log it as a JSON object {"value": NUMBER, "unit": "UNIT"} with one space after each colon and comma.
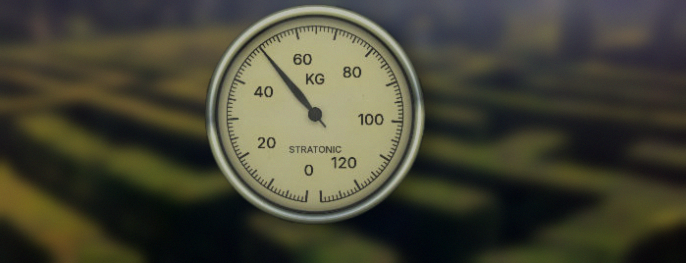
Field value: {"value": 50, "unit": "kg"}
